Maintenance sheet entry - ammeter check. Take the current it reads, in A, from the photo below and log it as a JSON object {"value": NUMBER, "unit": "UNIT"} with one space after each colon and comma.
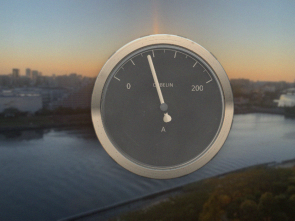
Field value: {"value": 70, "unit": "A"}
